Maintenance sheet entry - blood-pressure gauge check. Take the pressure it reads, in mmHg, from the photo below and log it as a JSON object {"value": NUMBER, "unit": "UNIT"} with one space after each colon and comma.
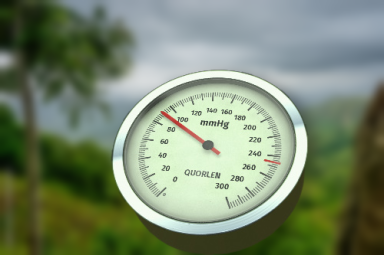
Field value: {"value": 90, "unit": "mmHg"}
